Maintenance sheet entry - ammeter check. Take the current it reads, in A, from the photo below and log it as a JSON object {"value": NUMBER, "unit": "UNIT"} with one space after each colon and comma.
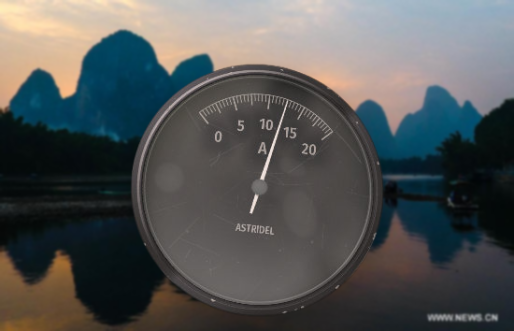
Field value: {"value": 12.5, "unit": "A"}
